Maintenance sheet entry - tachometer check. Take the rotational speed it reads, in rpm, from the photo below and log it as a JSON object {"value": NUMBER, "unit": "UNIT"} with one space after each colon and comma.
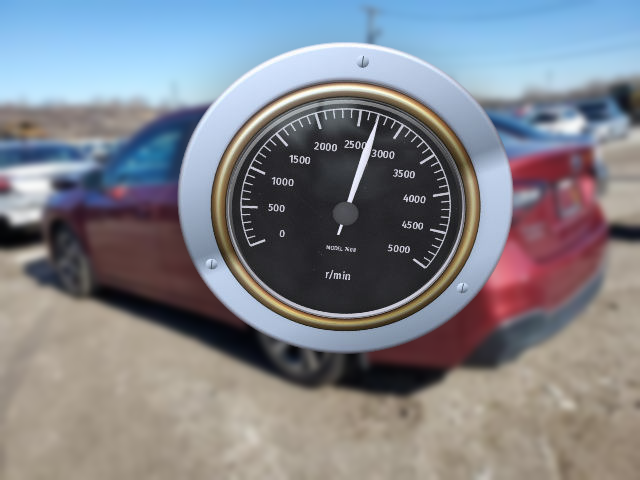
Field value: {"value": 2700, "unit": "rpm"}
